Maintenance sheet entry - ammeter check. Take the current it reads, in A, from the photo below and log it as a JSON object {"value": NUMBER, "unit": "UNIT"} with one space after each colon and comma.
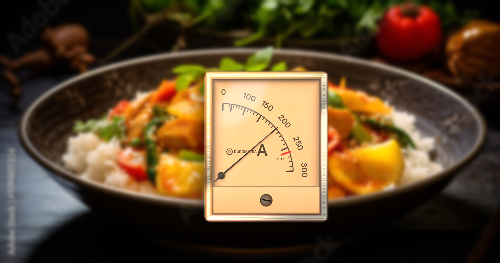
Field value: {"value": 200, "unit": "A"}
